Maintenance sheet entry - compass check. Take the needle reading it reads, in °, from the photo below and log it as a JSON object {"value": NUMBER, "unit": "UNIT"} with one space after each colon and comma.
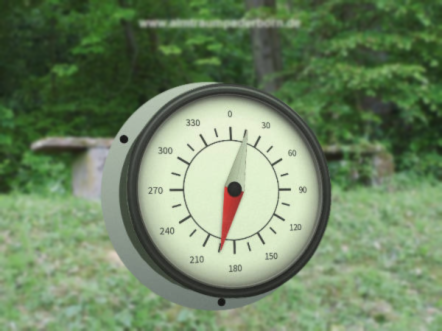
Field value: {"value": 195, "unit": "°"}
